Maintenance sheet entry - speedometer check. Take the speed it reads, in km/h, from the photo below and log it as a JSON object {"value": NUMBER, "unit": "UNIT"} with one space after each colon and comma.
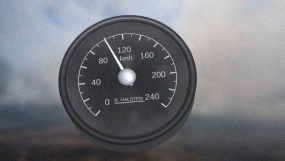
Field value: {"value": 100, "unit": "km/h"}
